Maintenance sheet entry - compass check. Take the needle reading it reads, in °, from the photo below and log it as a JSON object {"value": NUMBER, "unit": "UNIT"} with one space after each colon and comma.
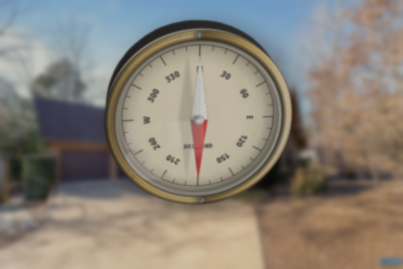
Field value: {"value": 180, "unit": "°"}
